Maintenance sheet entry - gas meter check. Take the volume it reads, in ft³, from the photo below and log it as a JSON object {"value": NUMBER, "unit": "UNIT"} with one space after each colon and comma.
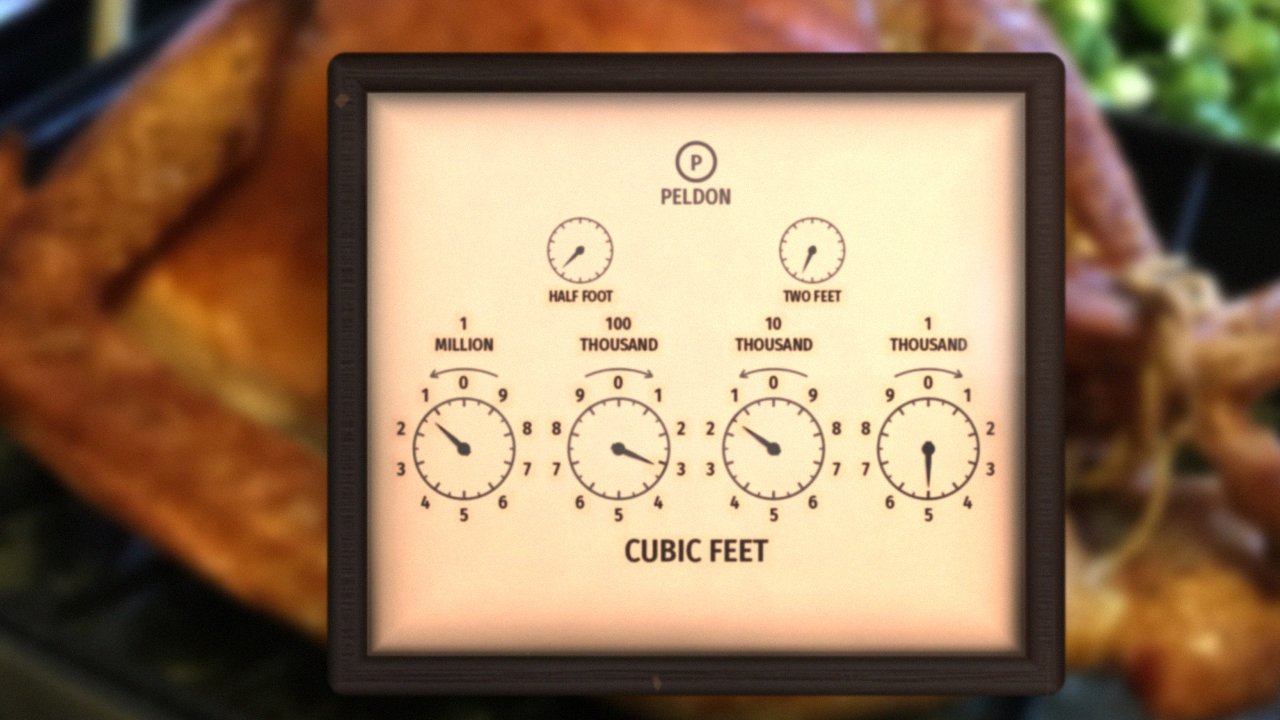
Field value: {"value": 131500, "unit": "ft³"}
